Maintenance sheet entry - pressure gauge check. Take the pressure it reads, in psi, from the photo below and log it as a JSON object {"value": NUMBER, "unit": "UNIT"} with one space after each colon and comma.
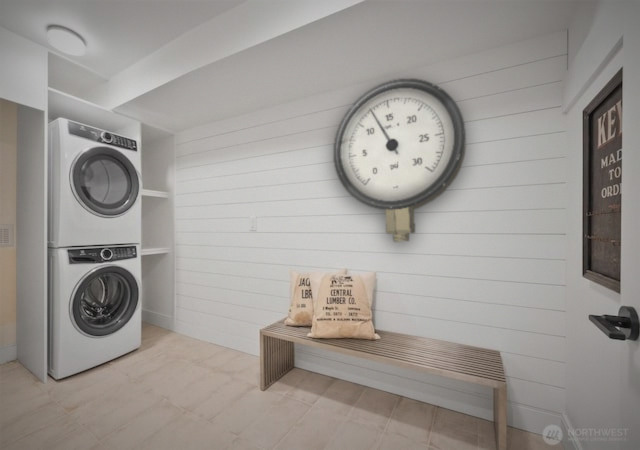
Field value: {"value": 12.5, "unit": "psi"}
